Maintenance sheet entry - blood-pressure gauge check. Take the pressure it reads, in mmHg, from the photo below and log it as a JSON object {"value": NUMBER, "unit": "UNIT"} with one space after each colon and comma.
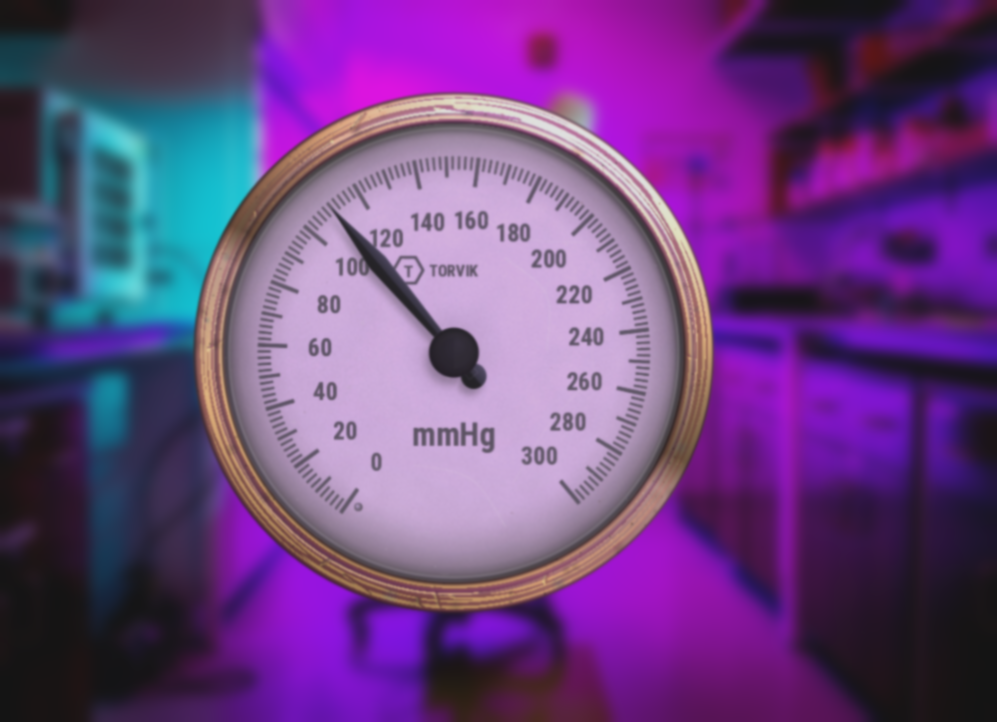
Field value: {"value": 110, "unit": "mmHg"}
